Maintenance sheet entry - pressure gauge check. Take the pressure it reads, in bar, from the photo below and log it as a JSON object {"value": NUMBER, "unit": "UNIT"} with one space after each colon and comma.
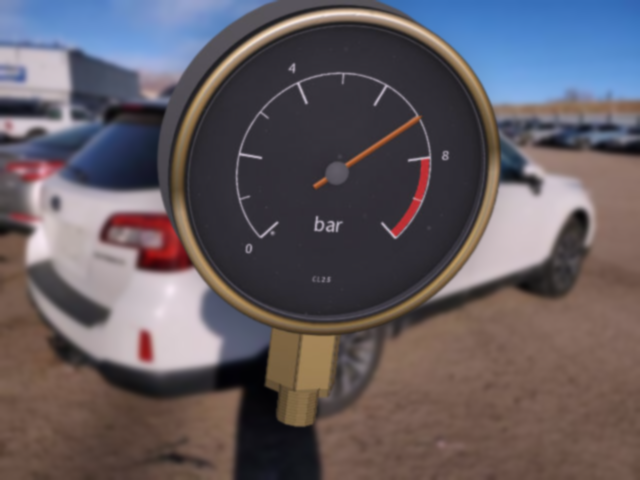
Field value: {"value": 7, "unit": "bar"}
